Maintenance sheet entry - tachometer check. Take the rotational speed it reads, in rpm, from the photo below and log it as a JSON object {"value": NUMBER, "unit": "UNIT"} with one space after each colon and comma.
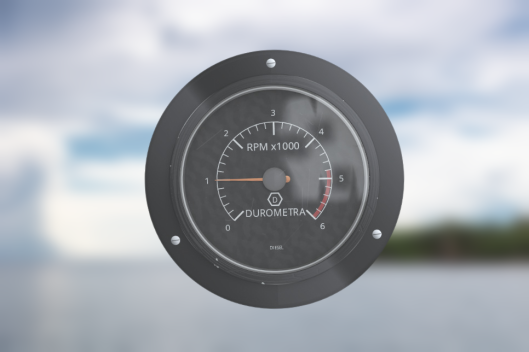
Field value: {"value": 1000, "unit": "rpm"}
